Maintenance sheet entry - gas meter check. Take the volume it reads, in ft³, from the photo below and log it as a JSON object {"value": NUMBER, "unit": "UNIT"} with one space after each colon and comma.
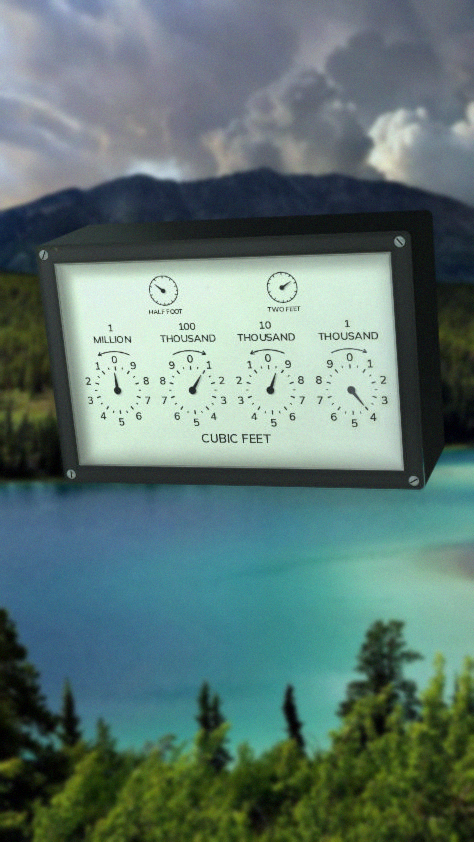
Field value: {"value": 9400, "unit": "ft³"}
